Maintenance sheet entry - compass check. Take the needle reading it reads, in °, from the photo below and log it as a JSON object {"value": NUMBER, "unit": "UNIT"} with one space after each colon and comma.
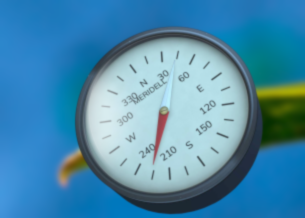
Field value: {"value": 225, "unit": "°"}
